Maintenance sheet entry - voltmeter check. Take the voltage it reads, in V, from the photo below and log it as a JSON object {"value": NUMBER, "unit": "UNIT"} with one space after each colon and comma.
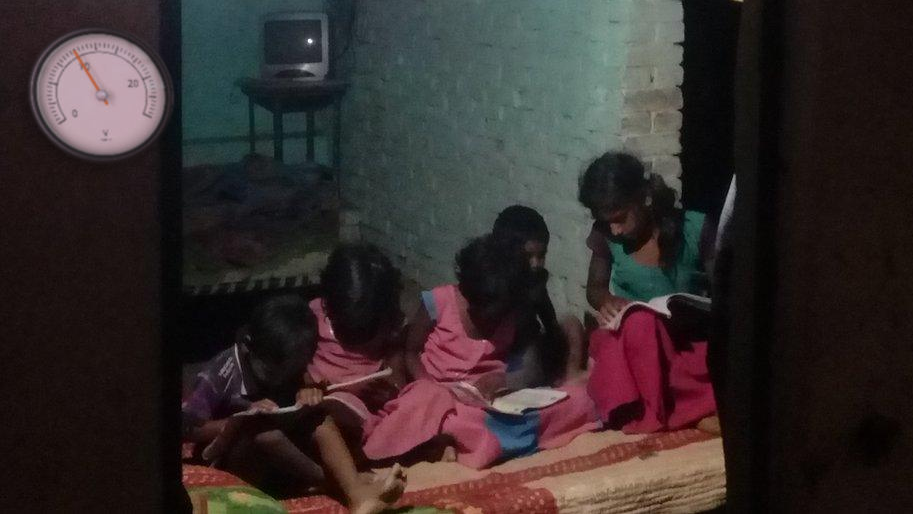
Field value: {"value": 10, "unit": "V"}
